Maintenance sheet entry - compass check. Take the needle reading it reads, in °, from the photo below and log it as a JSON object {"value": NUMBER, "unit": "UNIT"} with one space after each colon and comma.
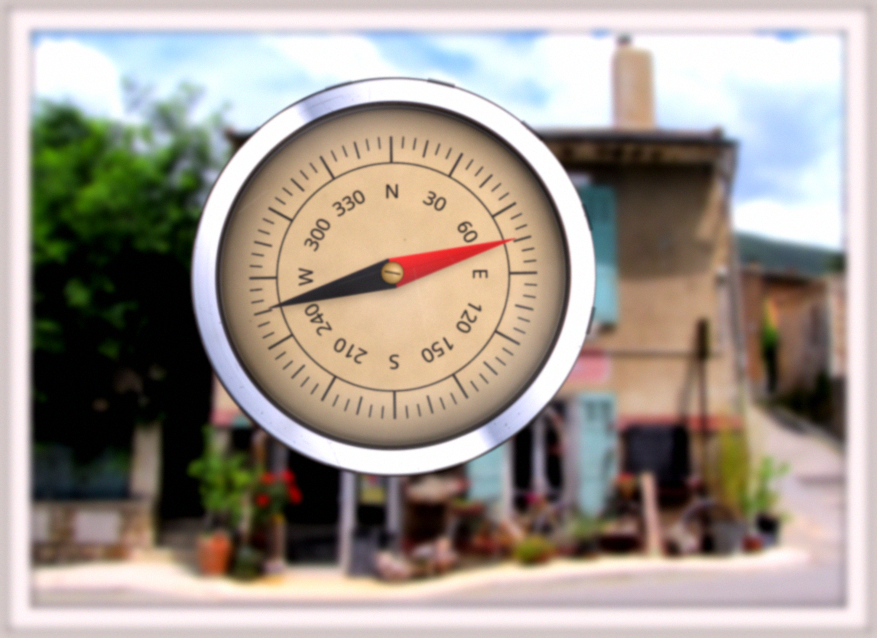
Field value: {"value": 75, "unit": "°"}
